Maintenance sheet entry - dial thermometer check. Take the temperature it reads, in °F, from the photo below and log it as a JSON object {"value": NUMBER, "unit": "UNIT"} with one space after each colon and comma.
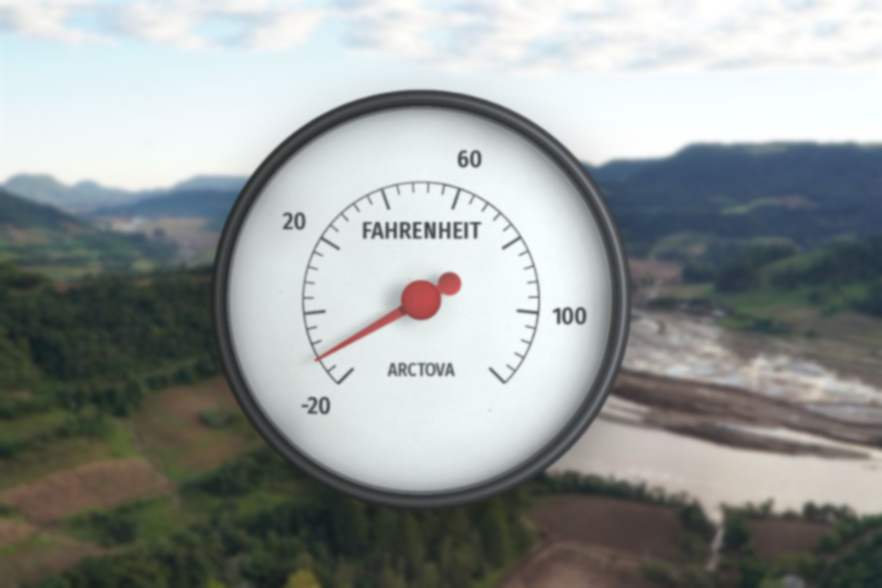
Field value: {"value": -12, "unit": "°F"}
